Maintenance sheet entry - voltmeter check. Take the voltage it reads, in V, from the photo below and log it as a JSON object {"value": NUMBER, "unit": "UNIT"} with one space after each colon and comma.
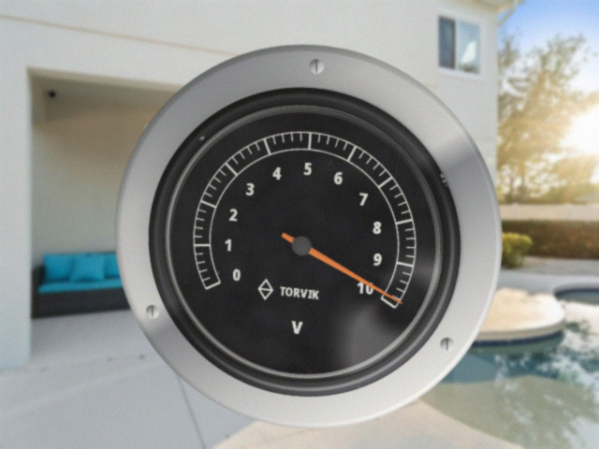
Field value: {"value": 9.8, "unit": "V"}
